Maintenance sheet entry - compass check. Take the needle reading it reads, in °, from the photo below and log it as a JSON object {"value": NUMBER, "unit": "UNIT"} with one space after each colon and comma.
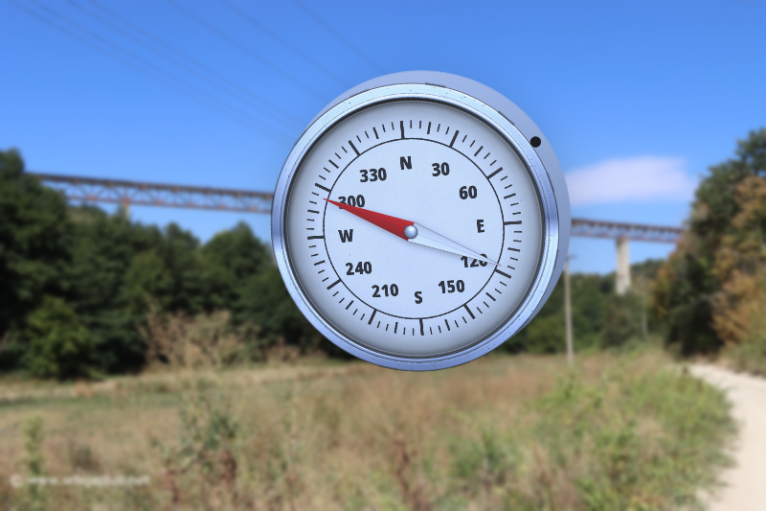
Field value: {"value": 295, "unit": "°"}
